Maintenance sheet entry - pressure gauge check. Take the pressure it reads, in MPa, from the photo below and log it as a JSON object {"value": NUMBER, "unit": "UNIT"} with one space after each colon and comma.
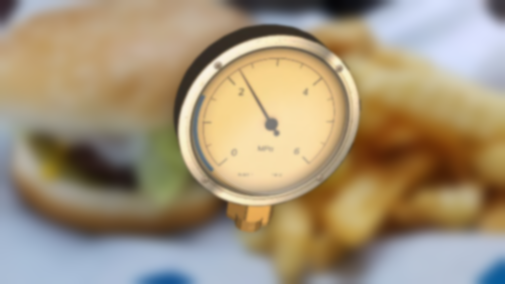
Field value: {"value": 2.25, "unit": "MPa"}
